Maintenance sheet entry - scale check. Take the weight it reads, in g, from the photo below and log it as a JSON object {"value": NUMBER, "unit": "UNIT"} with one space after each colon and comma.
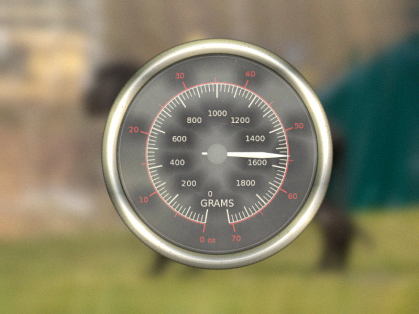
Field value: {"value": 1540, "unit": "g"}
